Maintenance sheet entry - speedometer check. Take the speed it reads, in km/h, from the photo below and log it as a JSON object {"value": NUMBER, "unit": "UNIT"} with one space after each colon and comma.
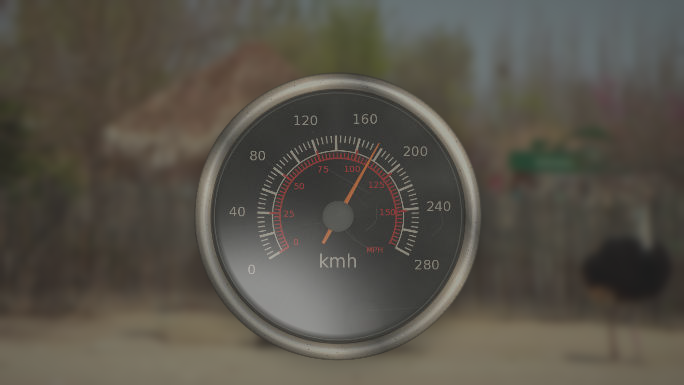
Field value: {"value": 176, "unit": "km/h"}
